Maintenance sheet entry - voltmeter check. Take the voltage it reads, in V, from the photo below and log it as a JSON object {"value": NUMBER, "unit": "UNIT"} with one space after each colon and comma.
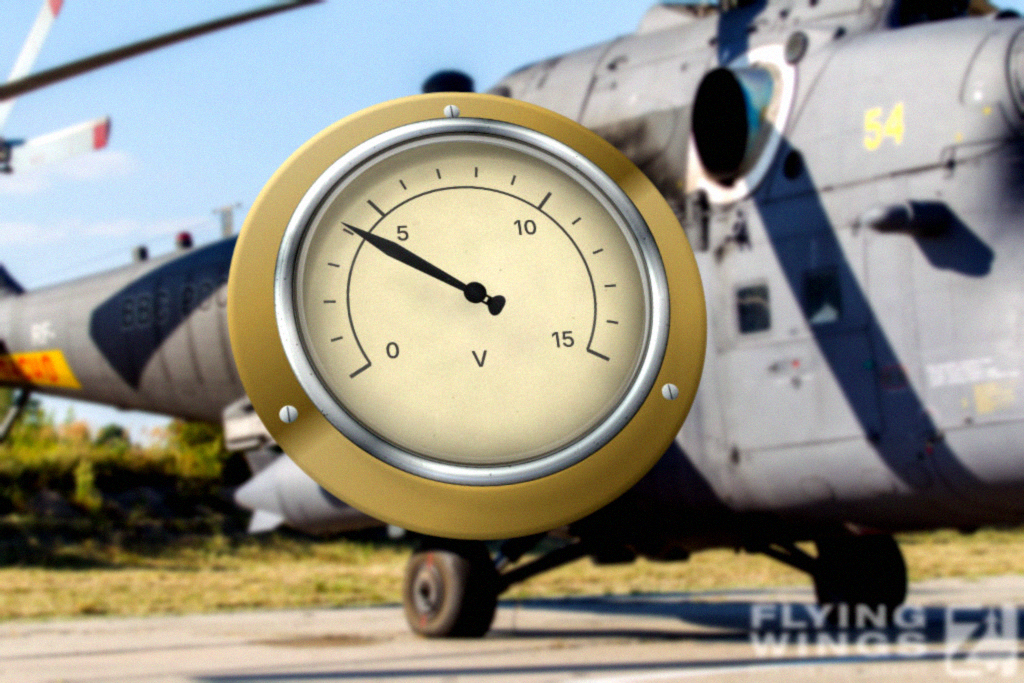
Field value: {"value": 4, "unit": "V"}
